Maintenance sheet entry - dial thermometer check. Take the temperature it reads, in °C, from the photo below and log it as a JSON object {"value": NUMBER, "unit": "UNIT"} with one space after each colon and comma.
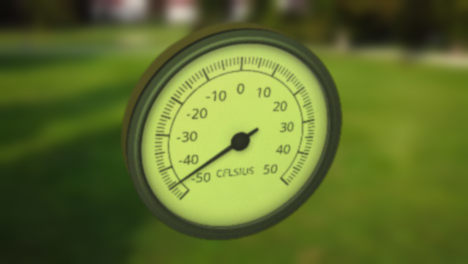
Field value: {"value": -45, "unit": "°C"}
